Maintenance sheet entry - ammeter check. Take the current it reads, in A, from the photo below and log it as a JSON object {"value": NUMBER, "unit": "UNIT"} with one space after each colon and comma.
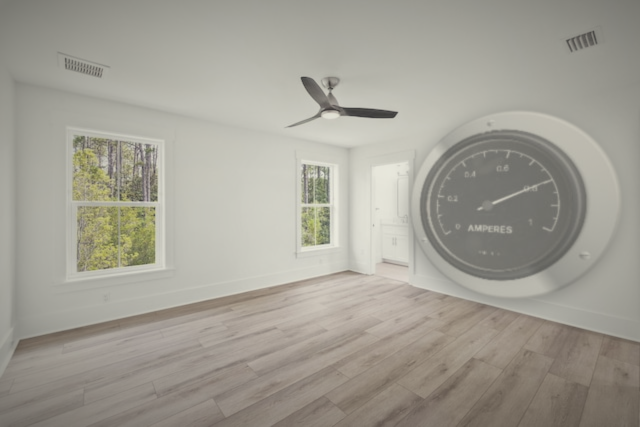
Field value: {"value": 0.8, "unit": "A"}
